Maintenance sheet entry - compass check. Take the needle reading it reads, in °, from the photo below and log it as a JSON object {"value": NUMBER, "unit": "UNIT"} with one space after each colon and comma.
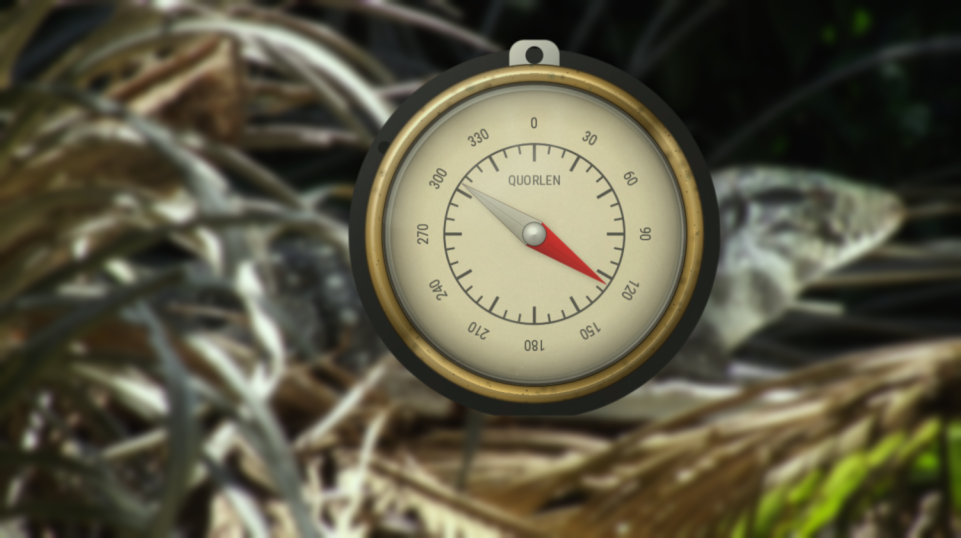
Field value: {"value": 125, "unit": "°"}
